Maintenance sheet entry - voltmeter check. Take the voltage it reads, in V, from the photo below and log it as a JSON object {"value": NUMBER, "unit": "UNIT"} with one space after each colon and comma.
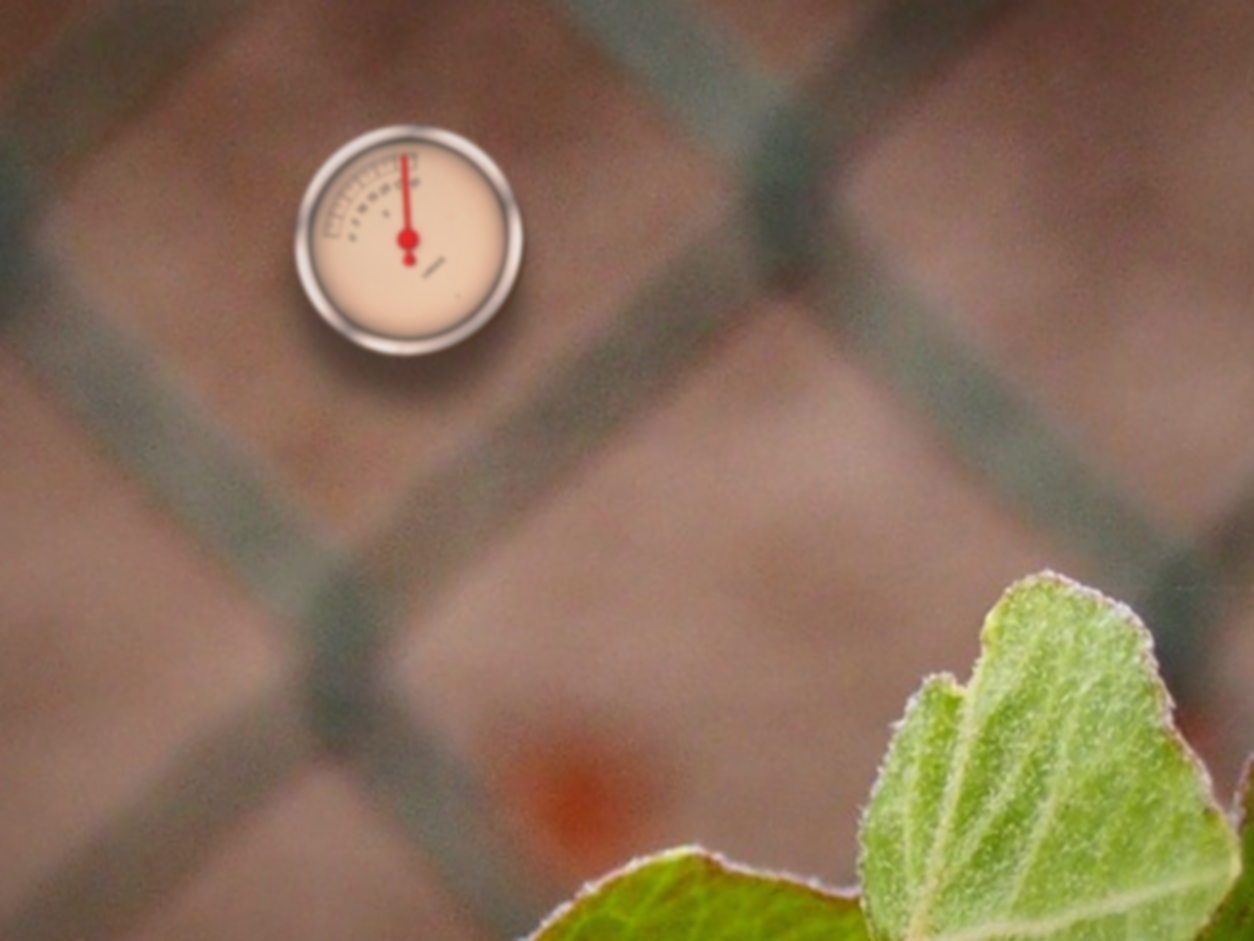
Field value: {"value": 27.5, "unit": "V"}
